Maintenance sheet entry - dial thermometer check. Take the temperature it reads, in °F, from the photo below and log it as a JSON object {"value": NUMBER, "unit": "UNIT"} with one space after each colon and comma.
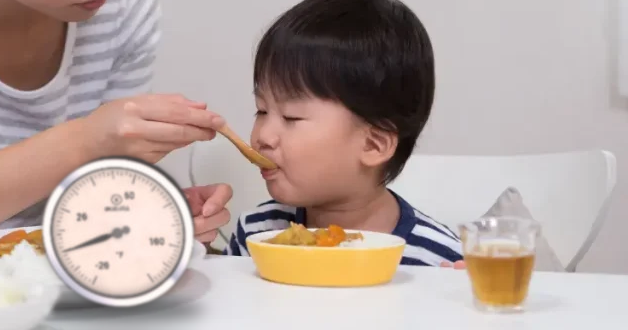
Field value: {"value": 0, "unit": "°F"}
